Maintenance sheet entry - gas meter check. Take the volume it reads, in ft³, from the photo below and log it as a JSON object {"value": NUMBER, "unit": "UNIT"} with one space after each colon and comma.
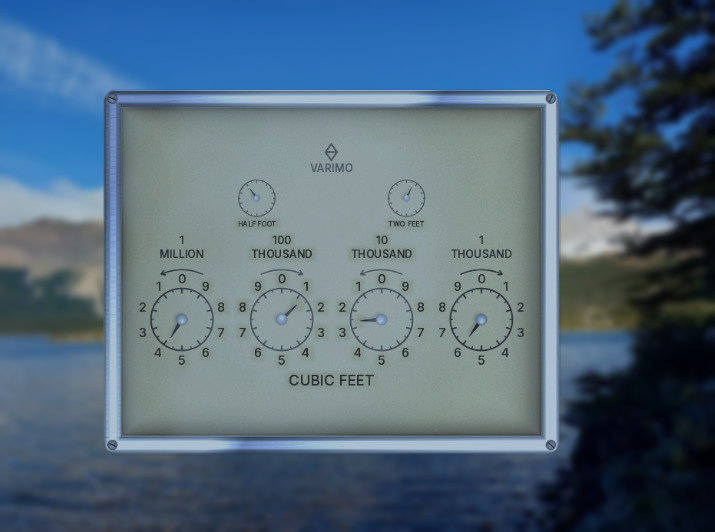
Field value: {"value": 412600, "unit": "ft³"}
